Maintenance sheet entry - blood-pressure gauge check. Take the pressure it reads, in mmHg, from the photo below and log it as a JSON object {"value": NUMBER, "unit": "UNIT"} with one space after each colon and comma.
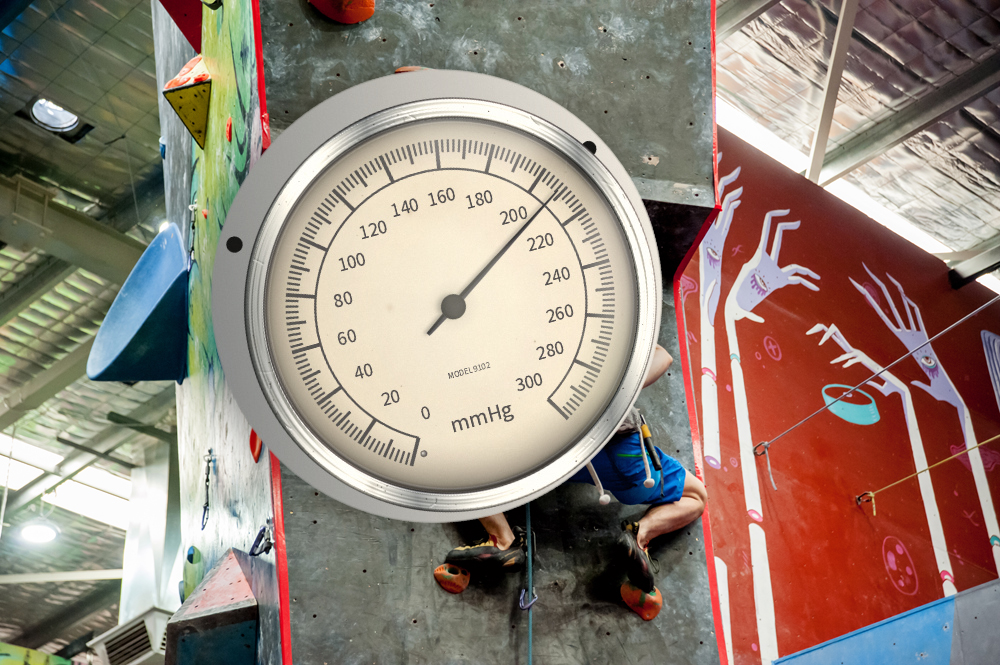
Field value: {"value": 208, "unit": "mmHg"}
